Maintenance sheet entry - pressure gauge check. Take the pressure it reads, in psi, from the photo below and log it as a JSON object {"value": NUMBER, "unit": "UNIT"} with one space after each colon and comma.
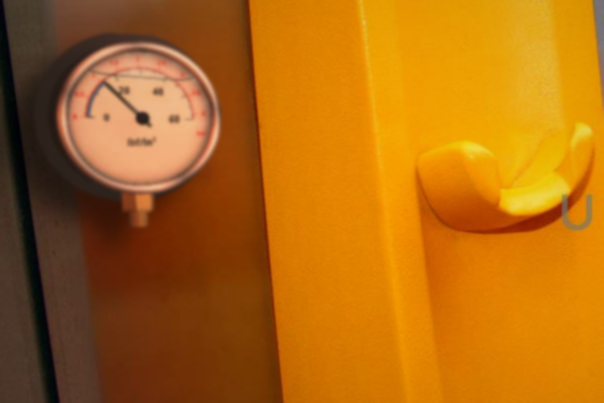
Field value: {"value": 15, "unit": "psi"}
